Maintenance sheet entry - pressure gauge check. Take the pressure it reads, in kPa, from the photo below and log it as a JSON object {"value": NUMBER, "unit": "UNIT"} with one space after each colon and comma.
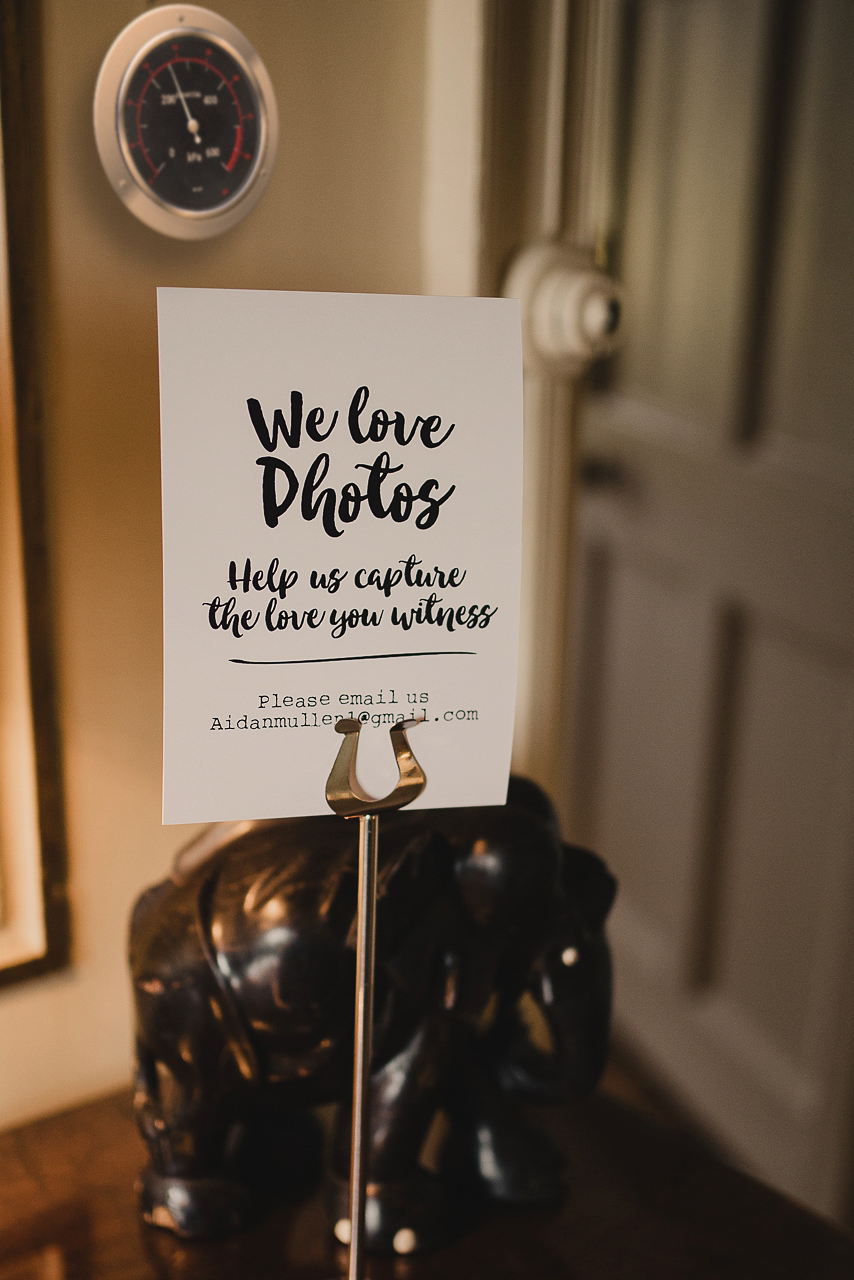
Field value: {"value": 250, "unit": "kPa"}
